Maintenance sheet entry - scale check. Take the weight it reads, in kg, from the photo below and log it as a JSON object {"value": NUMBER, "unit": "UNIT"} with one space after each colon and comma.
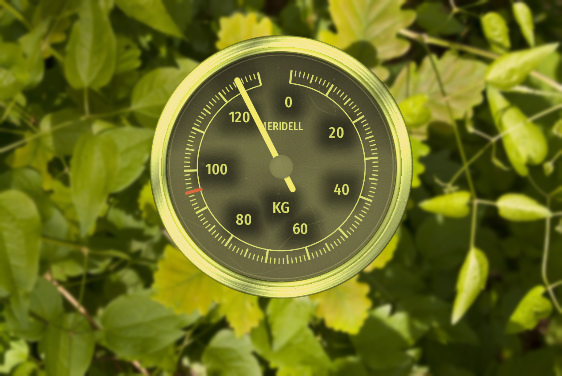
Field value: {"value": 125, "unit": "kg"}
